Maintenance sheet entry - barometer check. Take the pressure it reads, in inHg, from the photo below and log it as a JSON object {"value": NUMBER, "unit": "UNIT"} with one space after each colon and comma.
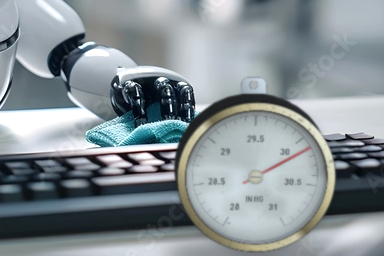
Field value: {"value": 30.1, "unit": "inHg"}
